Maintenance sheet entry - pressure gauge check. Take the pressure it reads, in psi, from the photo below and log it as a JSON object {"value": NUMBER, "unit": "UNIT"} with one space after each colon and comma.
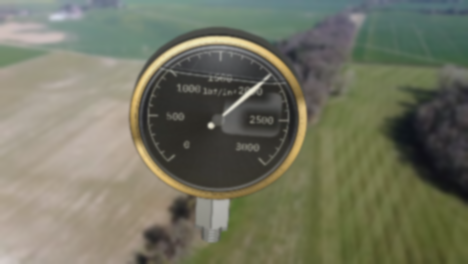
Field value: {"value": 2000, "unit": "psi"}
